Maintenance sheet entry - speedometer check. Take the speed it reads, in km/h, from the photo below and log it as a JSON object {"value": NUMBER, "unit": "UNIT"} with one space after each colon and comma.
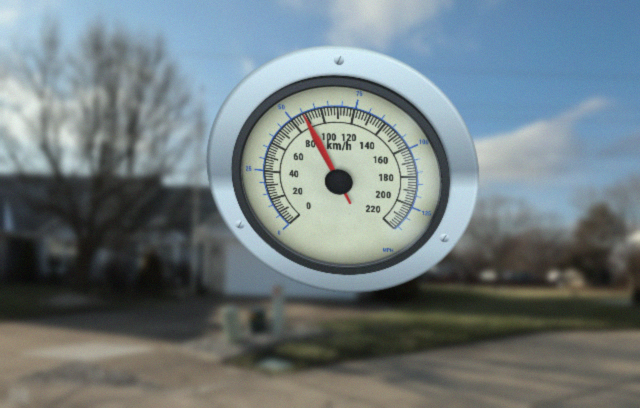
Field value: {"value": 90, "unit": "km/h"}
